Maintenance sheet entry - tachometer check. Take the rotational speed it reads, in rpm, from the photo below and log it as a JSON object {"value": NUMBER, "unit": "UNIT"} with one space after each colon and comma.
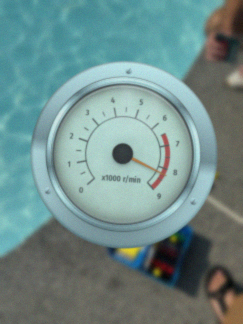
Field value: {"value": 8250, "unit": "rpm"}
